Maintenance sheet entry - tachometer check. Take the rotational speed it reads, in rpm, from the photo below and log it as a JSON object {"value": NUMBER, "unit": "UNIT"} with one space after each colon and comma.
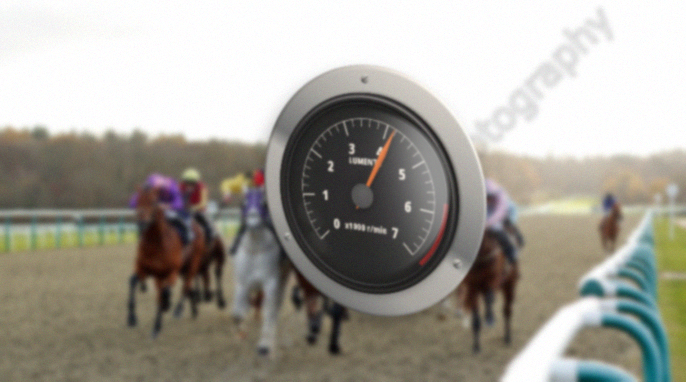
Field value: {"value": 4200, "unit": "rpm"}
